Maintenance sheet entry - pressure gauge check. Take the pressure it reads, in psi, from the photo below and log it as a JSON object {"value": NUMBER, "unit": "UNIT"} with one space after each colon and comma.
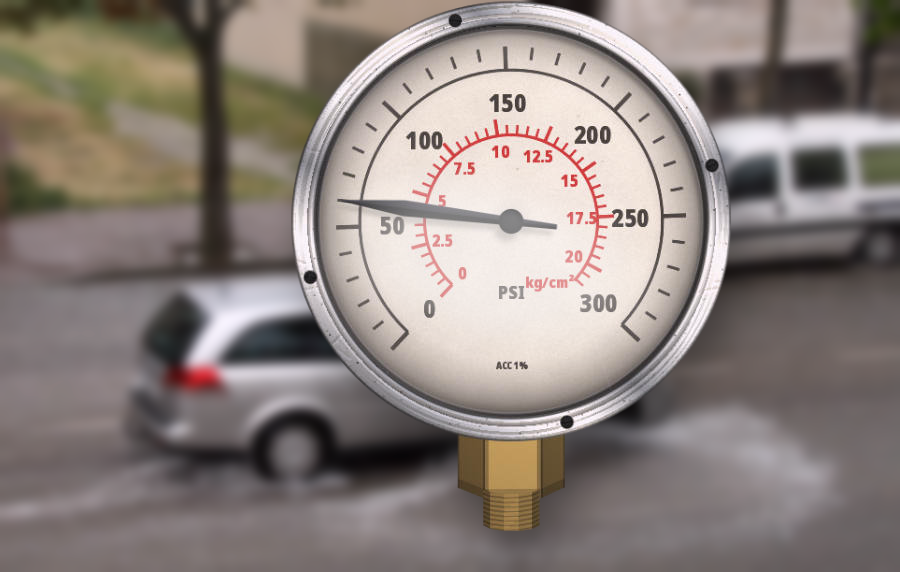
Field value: {"value": 60, "unit": "psi"}
